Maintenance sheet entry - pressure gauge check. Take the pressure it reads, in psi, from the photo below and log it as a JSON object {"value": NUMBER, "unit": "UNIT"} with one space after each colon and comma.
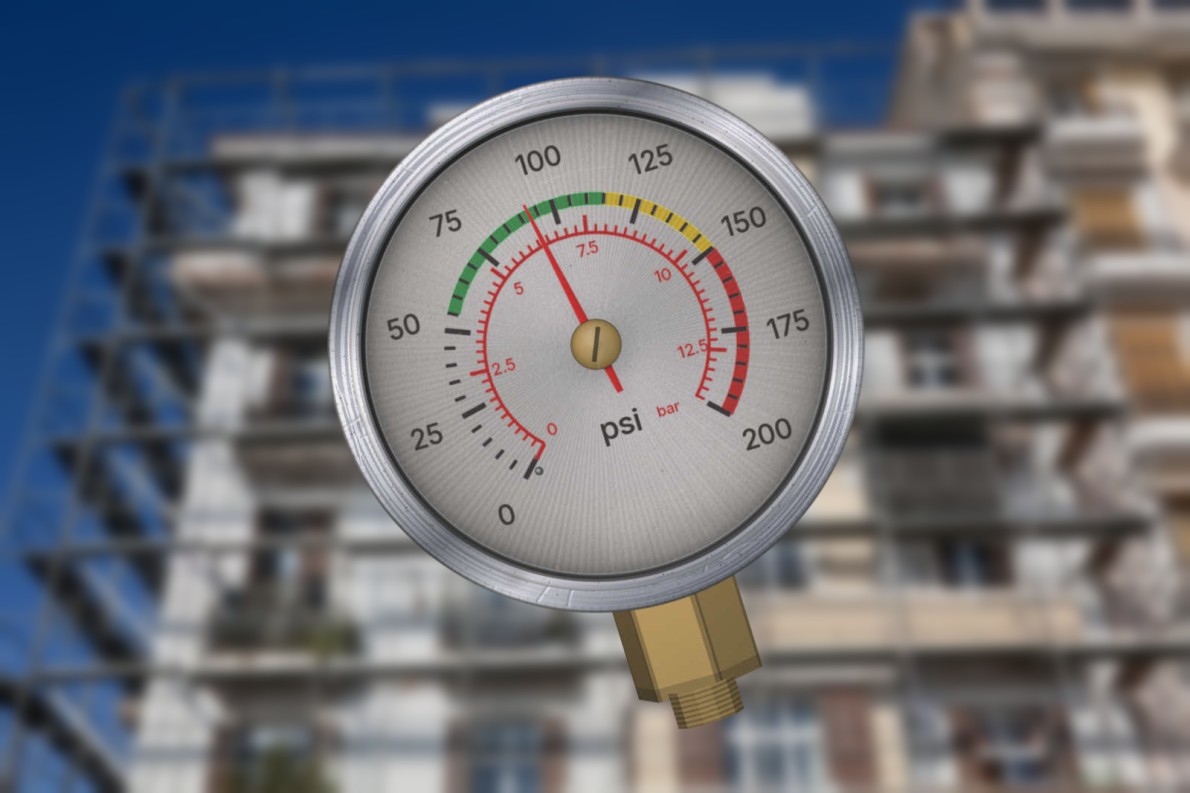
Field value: {"value": 92.5, "unit": "psi"}
